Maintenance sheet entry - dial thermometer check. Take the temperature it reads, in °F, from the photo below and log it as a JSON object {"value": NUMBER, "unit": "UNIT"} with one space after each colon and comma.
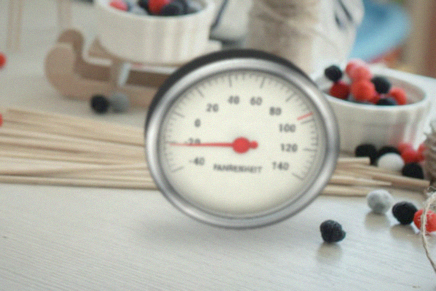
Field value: {"value": -20, "unit": "°F"}
